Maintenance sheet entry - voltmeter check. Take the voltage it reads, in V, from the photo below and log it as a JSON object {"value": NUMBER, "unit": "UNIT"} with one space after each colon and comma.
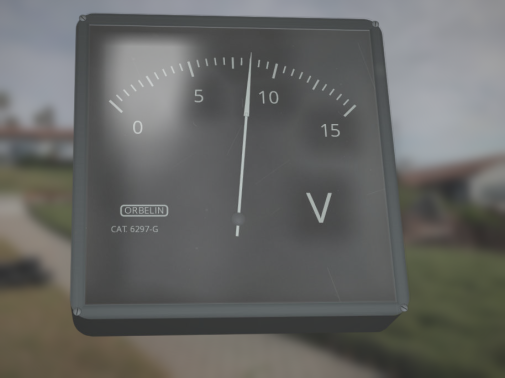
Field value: {"value": 8.5, "unit": "V"}
